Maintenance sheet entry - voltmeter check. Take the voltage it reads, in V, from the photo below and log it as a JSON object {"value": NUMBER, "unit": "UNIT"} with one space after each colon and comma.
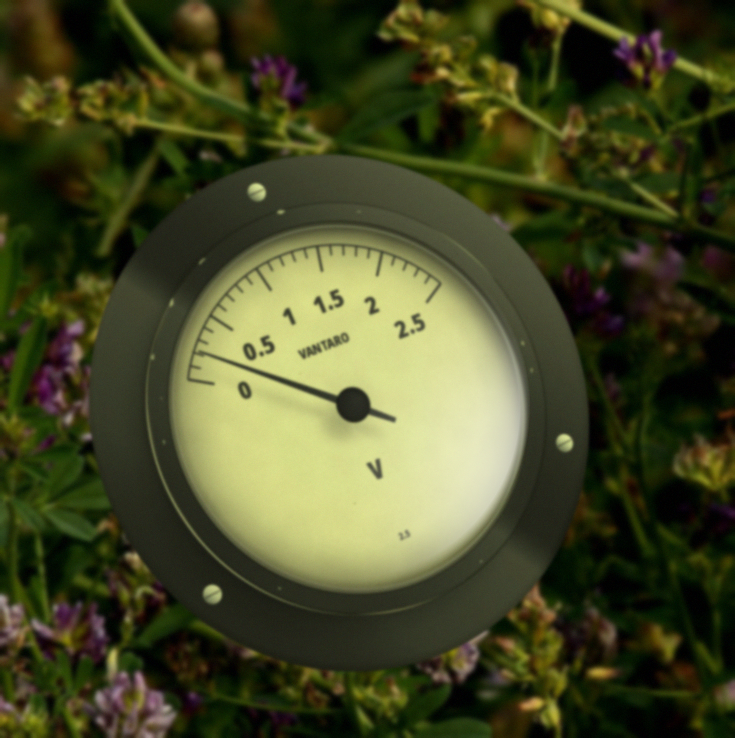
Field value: {"value": 0.2, "unit": "V"}
